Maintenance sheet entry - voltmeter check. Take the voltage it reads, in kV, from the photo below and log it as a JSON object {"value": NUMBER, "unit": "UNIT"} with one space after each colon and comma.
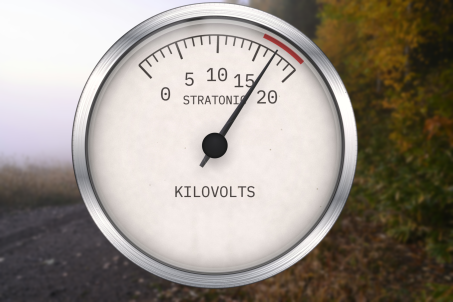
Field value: {"value": 17, "unit": "kV"}
